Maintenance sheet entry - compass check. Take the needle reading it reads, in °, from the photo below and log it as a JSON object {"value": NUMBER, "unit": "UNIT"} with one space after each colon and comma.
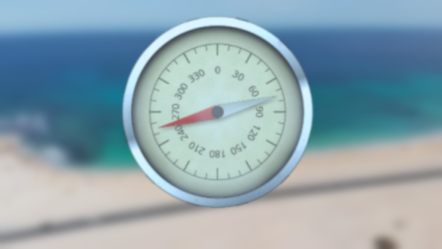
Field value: {"value": 255, "unit": "°"}
